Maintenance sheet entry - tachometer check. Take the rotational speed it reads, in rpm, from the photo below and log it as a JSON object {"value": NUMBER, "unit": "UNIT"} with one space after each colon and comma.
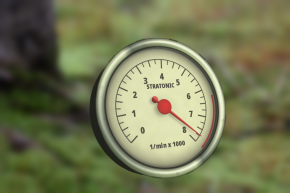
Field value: {"value": 7750, "unit": "rpm"}
